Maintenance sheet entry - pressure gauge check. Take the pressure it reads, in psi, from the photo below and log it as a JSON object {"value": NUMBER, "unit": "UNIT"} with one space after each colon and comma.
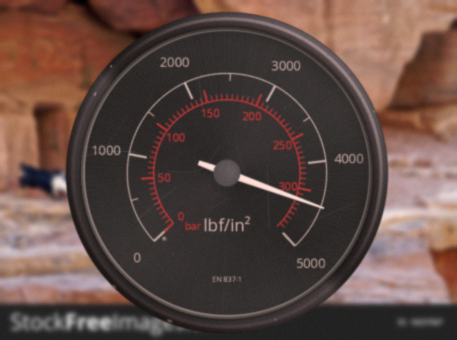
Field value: {"value": 4500, "unit": "psi"}
